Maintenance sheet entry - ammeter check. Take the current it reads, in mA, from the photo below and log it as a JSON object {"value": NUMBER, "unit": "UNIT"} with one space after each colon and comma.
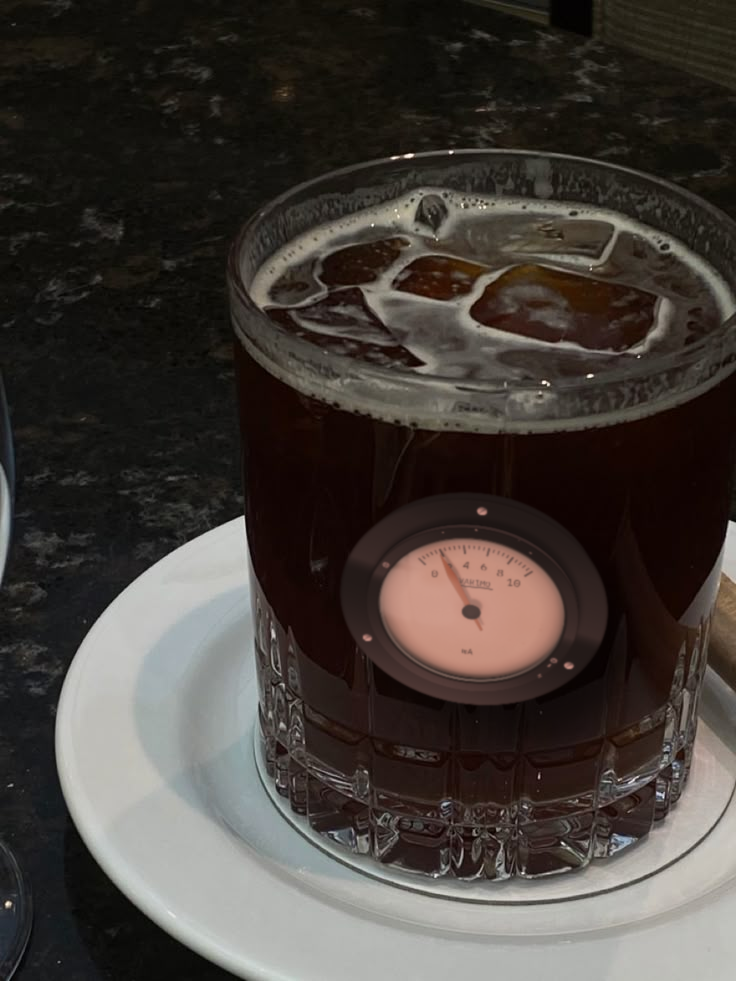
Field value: {"value": 2, "unit": "mA"}
